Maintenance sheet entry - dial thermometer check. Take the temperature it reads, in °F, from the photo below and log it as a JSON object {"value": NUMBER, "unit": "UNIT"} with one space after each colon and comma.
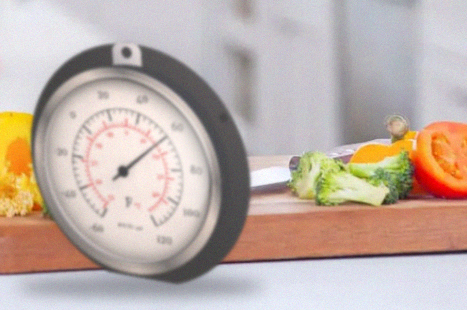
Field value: {"value": 60, "unit": "°F"}
